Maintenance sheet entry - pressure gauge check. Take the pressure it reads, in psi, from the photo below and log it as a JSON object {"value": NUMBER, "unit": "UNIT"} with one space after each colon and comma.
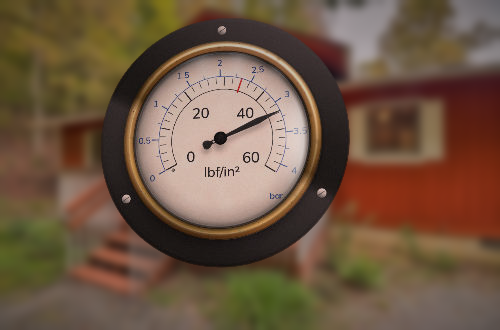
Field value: {"value": 46, "unit": "psi"}
